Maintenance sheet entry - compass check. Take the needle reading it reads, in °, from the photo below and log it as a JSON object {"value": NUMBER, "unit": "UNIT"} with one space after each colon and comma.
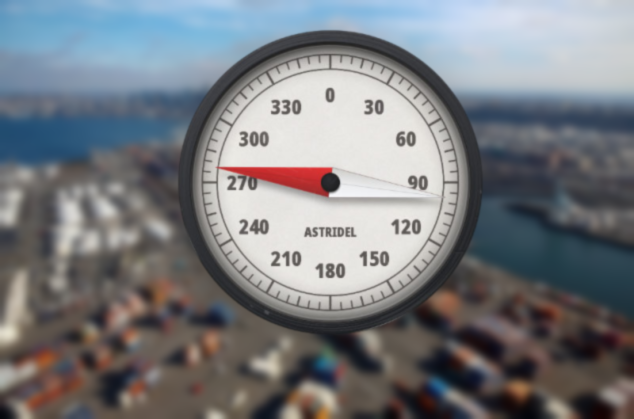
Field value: {"value": 277.5, "unit": "°"}
